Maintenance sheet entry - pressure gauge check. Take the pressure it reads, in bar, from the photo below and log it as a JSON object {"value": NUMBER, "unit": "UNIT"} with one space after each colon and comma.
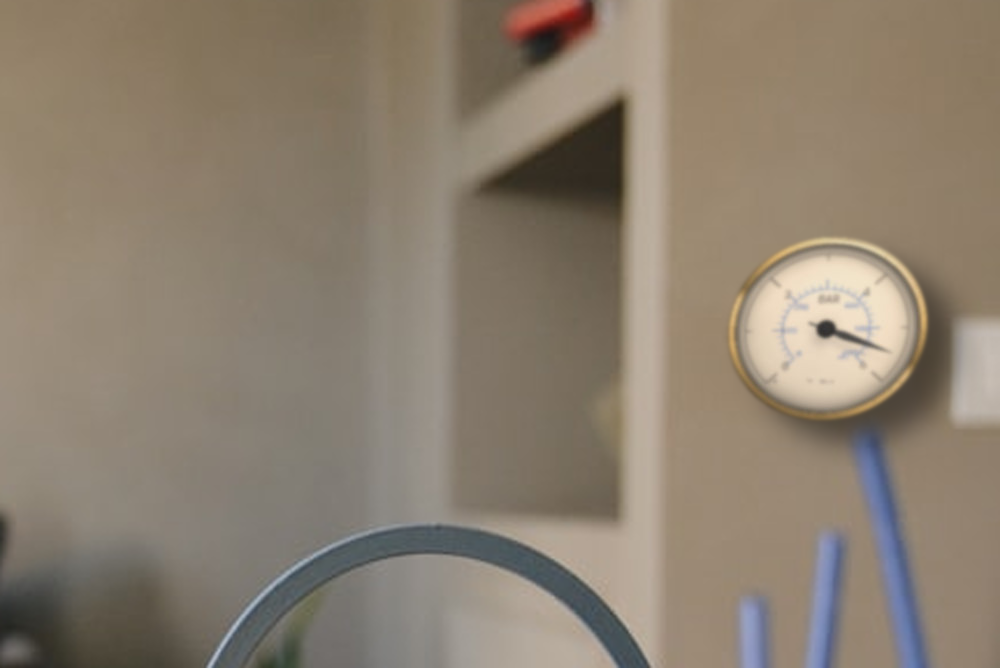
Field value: {"value": 5.5, "unit": "bar"}
